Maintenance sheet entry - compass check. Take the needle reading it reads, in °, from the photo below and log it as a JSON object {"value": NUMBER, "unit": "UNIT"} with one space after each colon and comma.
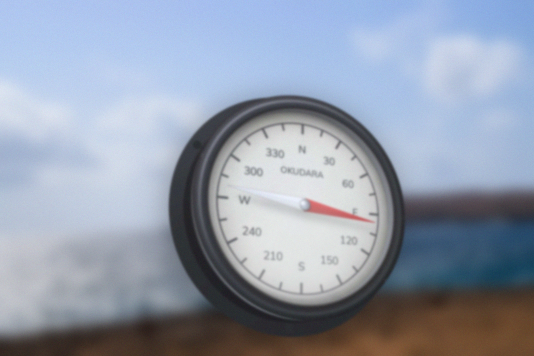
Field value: {"value": 97.5, "unit": "°"}
